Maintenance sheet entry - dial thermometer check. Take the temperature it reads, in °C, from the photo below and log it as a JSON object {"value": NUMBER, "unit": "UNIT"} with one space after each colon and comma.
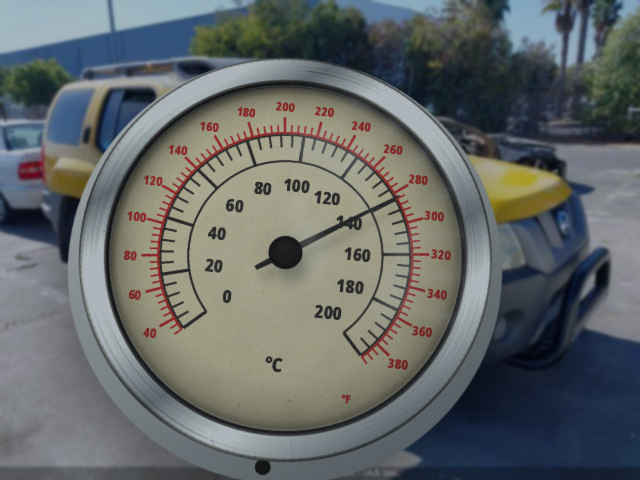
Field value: {"value": 140, "unit": "°C"}
